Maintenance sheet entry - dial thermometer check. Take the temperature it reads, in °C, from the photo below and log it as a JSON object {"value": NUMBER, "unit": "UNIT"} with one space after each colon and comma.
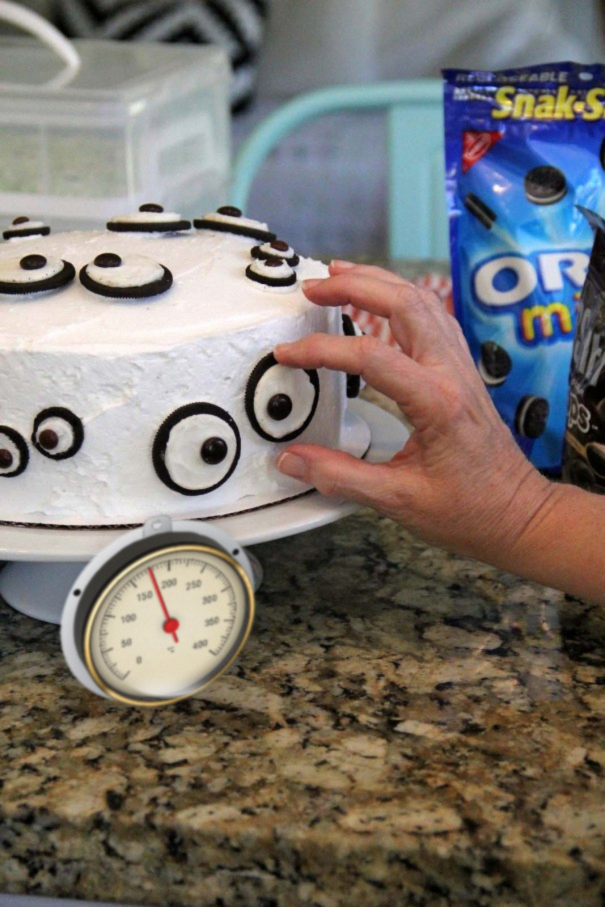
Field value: {"value": 175, "unit": "°C"}
